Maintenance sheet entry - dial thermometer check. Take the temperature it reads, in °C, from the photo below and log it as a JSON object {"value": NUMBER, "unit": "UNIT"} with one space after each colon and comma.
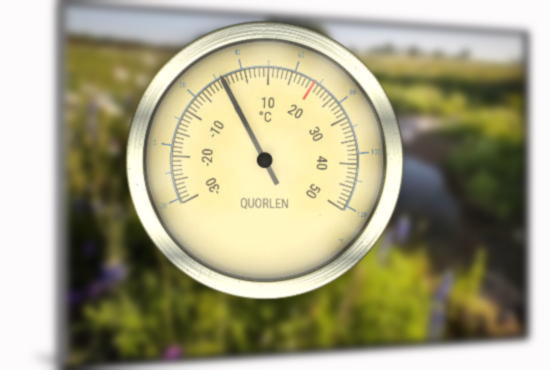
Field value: {"value": 0, "unit": "°C"}
